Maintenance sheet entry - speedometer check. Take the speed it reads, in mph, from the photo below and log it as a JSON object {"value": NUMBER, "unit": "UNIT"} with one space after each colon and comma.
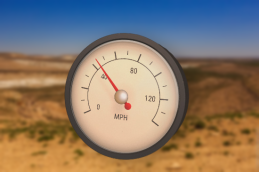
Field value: {"value": 45, "unit": "mph"}
